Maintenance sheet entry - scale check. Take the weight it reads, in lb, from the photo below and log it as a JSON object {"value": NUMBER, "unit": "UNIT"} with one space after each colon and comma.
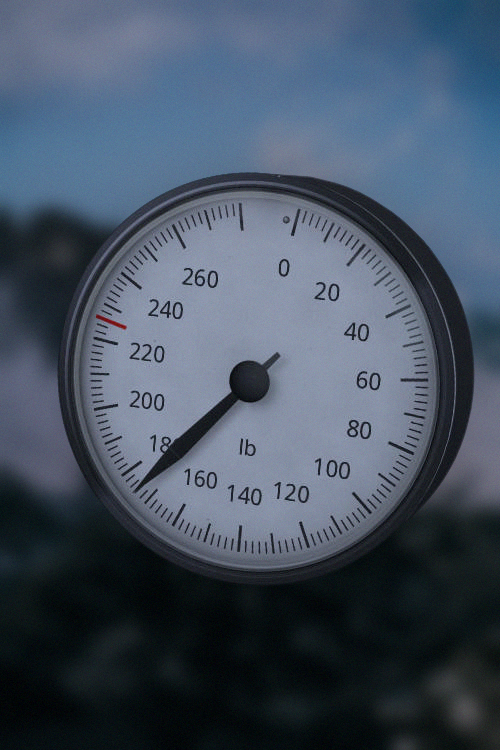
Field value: {"value": 174, "unit": "lb"}
